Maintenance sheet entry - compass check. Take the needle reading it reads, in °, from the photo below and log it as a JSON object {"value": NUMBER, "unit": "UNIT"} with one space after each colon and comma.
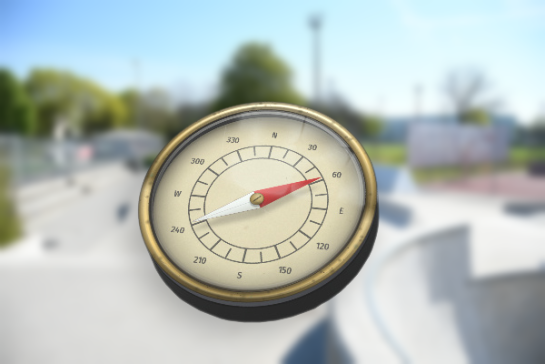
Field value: {"value": 60, "unit": "°"}
